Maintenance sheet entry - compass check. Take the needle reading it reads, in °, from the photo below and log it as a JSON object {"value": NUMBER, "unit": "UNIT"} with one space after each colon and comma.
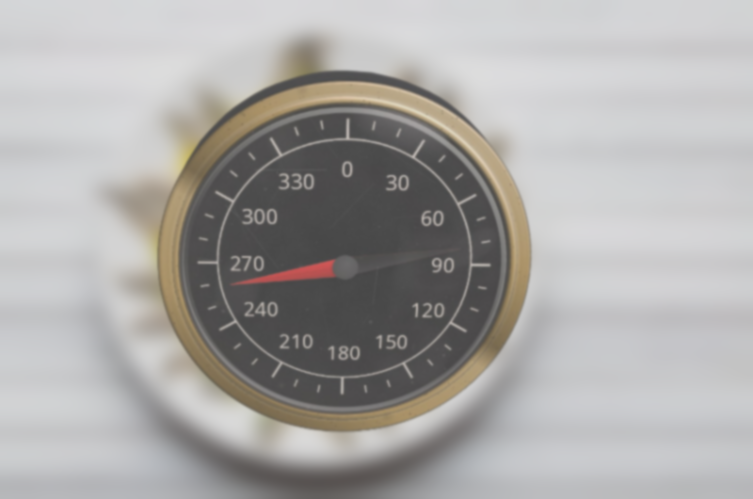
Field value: {"value": 260, "unit": "°"}
